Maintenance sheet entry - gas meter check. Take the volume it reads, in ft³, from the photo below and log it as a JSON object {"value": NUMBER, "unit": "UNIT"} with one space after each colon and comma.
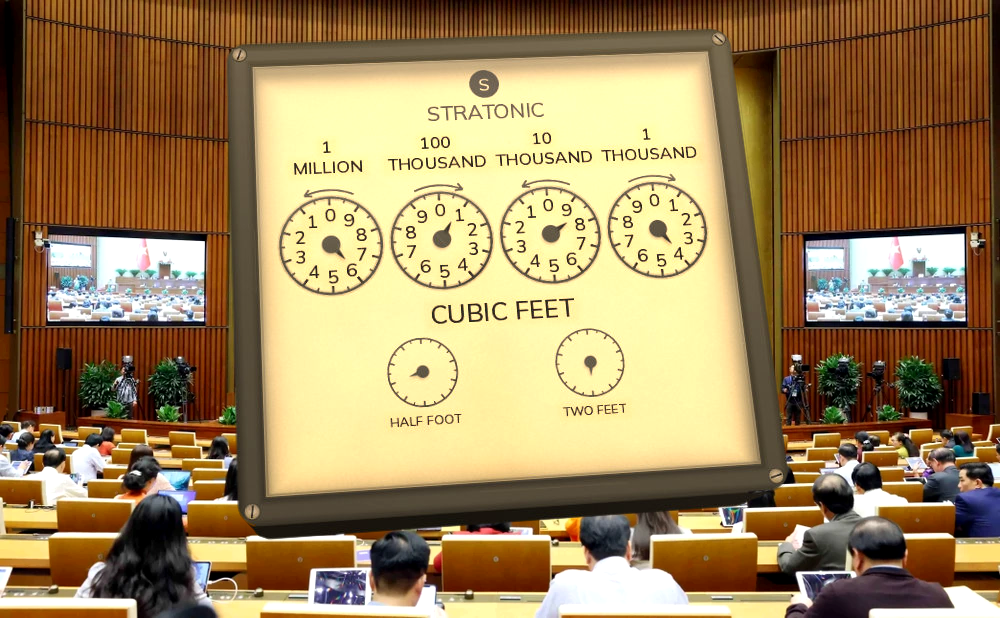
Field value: {"value": 608400, "unit": "ft³"}
